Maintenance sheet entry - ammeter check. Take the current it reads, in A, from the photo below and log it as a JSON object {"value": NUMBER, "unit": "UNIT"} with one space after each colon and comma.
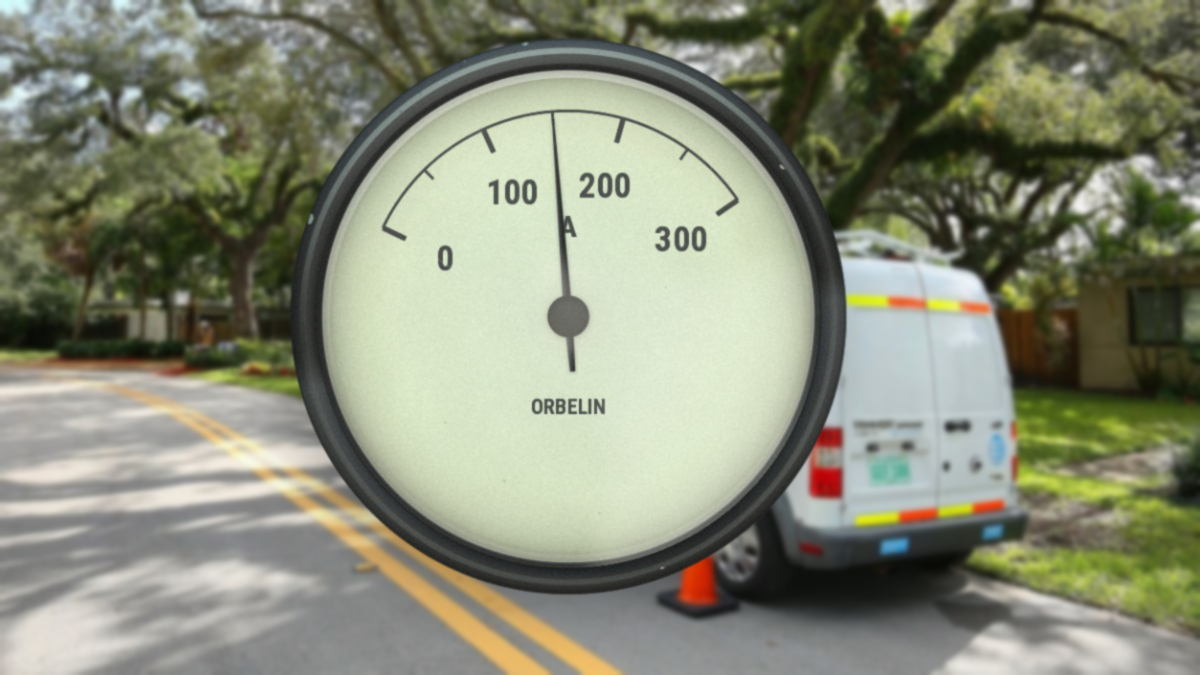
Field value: {"value": 150, "unit": "A"}
